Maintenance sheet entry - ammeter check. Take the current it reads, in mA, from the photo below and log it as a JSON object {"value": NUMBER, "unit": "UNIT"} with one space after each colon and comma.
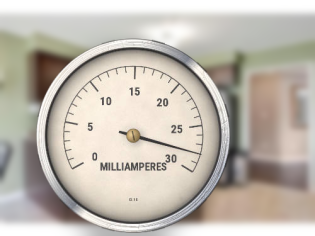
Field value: {"value": 28, "unit": "mA"}
